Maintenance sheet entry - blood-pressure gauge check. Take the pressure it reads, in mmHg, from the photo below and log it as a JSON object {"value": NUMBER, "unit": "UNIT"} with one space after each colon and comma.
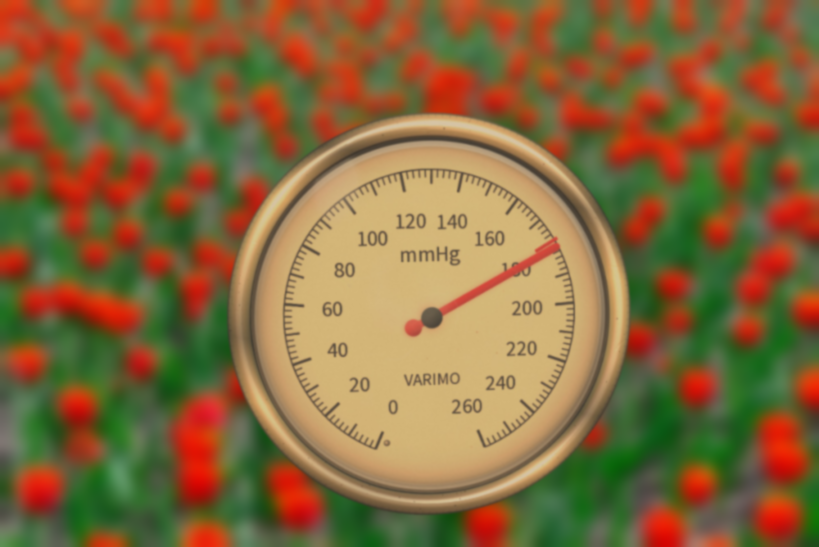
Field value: {"value": 180, "unit": "mmHg"}
